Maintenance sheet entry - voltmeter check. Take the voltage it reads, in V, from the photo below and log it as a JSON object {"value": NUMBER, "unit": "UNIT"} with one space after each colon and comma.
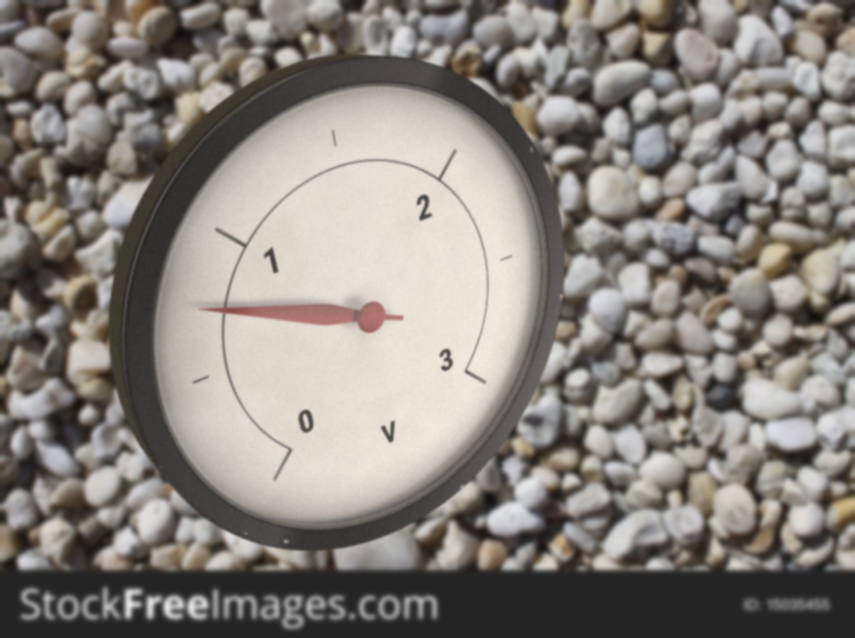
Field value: {"value": 0.75, "unit": "V"}
